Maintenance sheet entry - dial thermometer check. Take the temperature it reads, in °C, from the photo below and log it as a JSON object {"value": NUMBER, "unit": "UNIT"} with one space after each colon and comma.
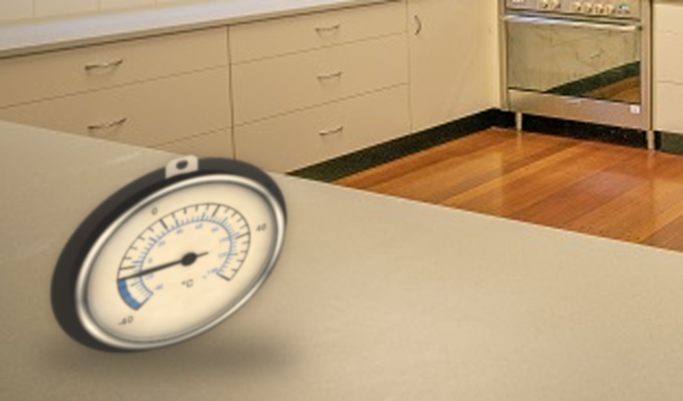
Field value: {"value": -24, "unit": "°C"}
